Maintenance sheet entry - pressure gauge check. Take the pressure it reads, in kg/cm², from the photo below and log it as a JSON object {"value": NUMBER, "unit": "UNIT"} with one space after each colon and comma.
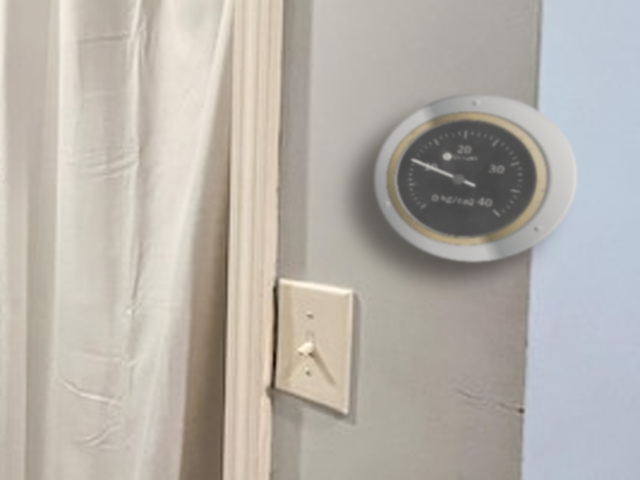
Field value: {"value": 10, "unit": "kg/cm²"}
